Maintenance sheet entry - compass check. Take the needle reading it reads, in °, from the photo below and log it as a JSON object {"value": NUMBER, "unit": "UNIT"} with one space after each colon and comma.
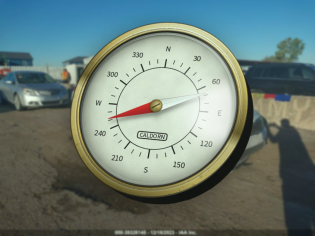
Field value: {"value": 250, "unit": "°"}
